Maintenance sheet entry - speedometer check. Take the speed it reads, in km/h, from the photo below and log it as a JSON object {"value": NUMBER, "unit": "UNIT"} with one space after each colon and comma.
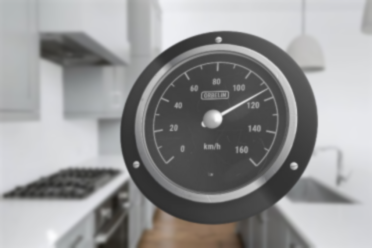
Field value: {"value": 115, "unit": "km/h"}
